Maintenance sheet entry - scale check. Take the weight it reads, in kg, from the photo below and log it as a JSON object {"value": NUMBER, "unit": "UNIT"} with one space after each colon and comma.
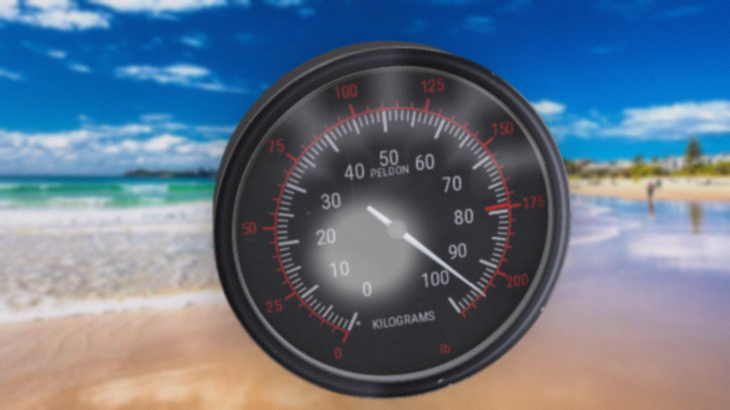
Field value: {"value": 95, "unit": "kg"}
